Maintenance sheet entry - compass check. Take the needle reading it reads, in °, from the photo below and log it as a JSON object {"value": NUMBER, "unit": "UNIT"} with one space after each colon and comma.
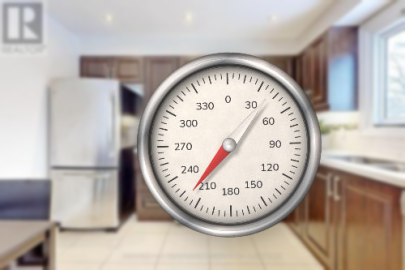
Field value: {"value": 220, "unit": "°"}
